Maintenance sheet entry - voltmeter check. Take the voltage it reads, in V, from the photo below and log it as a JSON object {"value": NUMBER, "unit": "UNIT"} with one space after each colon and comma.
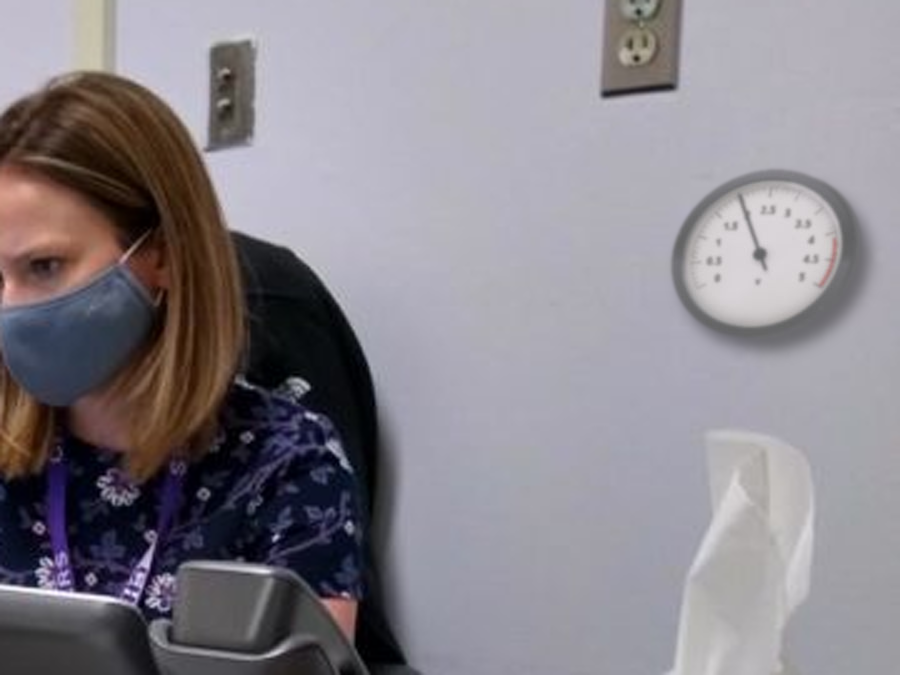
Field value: {"value": 2, "unit": "V"}
